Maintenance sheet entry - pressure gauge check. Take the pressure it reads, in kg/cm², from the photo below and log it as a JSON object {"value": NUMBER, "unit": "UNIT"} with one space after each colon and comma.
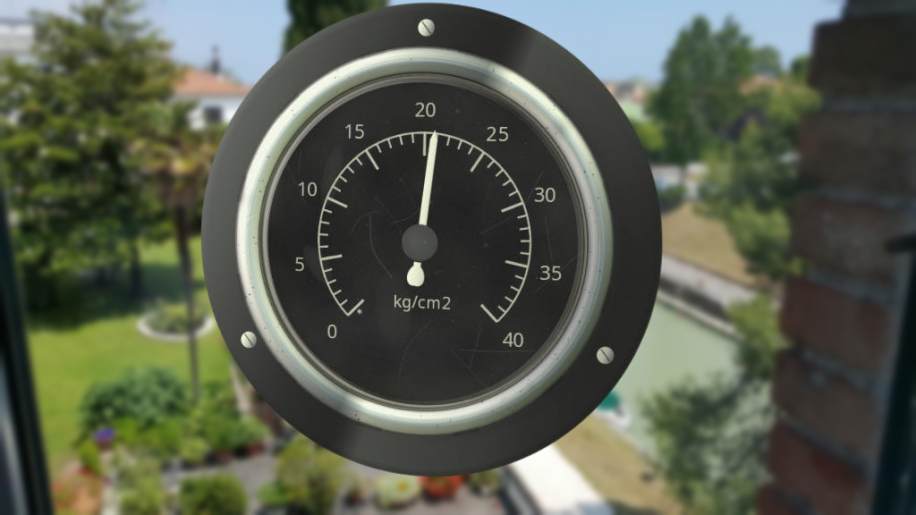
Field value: {"value": 21, "unit": "kg/cm²"}
